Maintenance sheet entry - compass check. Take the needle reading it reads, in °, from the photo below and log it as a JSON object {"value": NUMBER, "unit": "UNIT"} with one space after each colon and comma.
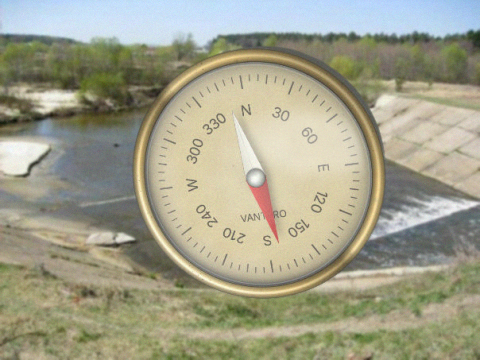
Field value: {"value": 170, "unit": "°"}
